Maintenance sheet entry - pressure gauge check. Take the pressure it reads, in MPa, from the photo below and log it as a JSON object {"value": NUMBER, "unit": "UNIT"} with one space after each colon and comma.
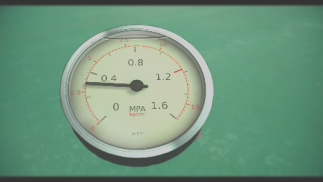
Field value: {"value": 0.3, "unit": "MPa"}
